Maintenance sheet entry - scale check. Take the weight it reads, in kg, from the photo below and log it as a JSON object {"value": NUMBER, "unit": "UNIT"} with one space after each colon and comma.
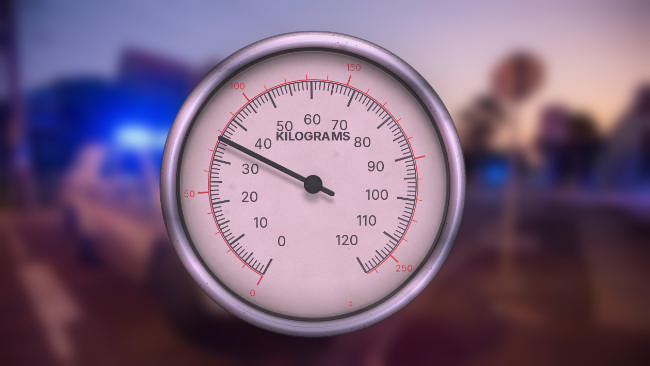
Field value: {"value": 35, "unit": "kg"}
